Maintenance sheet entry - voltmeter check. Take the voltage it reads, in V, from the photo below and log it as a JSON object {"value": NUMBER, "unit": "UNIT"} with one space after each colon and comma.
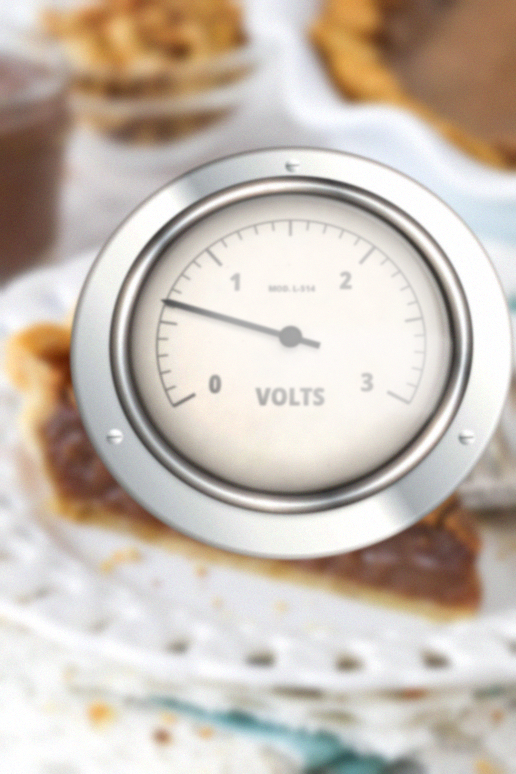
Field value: {"value": 0.6, "unit": "V"}
